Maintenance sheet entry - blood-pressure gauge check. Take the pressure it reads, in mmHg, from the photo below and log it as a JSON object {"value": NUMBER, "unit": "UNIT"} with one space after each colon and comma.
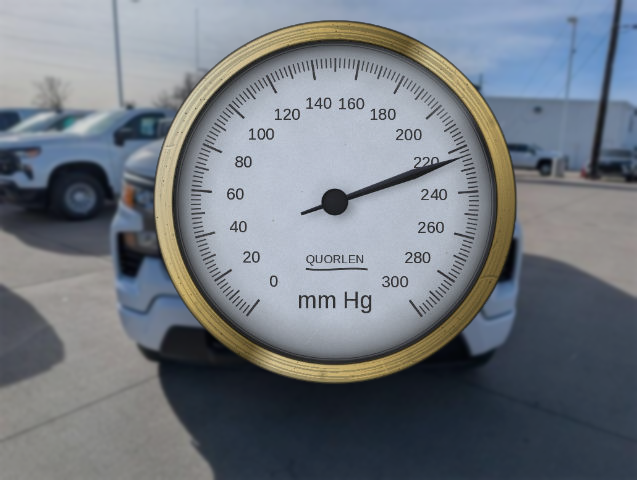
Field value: {"value": 224, "unit": "mmHg"}
